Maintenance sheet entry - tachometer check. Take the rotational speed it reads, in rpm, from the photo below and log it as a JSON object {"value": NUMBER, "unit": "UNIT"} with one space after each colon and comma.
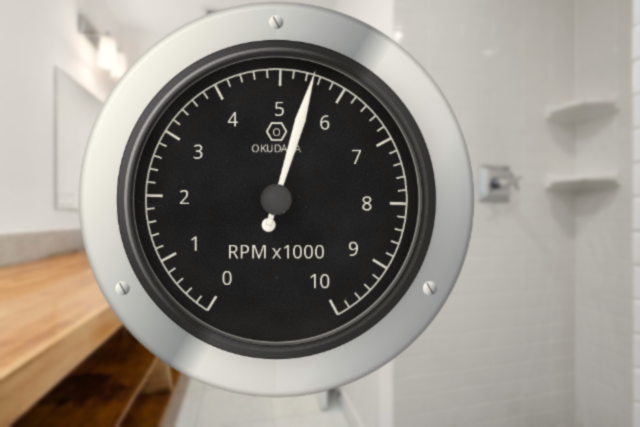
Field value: {"value": 5500, "unit": "rpm"}
